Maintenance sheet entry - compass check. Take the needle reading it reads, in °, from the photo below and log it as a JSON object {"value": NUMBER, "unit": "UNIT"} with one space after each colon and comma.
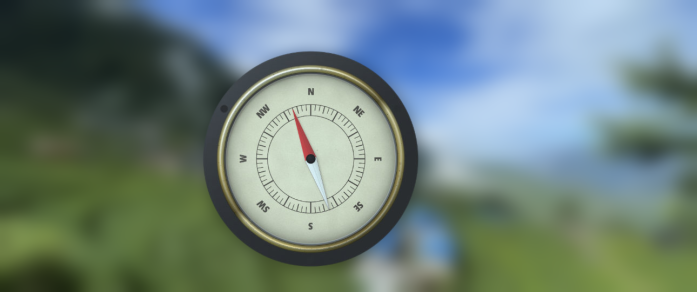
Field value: {"value": 340, "unit": "°"}
